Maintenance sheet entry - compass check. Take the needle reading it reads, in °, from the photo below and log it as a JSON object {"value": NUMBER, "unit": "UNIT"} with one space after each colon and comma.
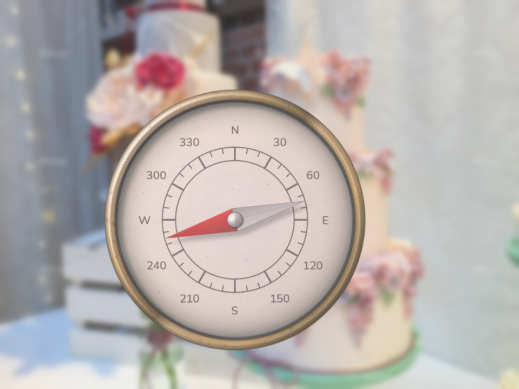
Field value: {"value": 255, "unit": "°"}
